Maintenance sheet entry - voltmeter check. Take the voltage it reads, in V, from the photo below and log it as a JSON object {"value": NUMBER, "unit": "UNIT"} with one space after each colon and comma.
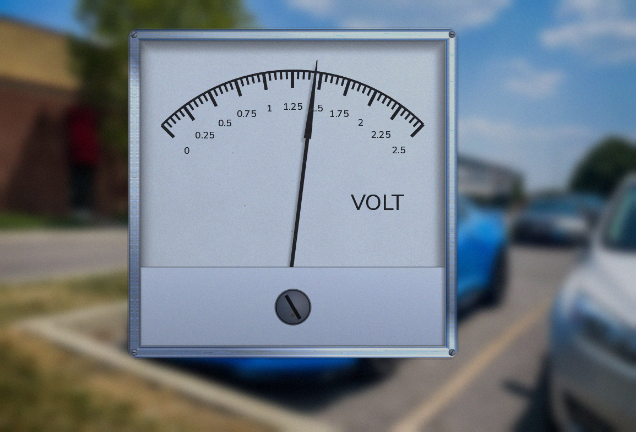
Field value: {"value": 1.45, "unit": "V"}
